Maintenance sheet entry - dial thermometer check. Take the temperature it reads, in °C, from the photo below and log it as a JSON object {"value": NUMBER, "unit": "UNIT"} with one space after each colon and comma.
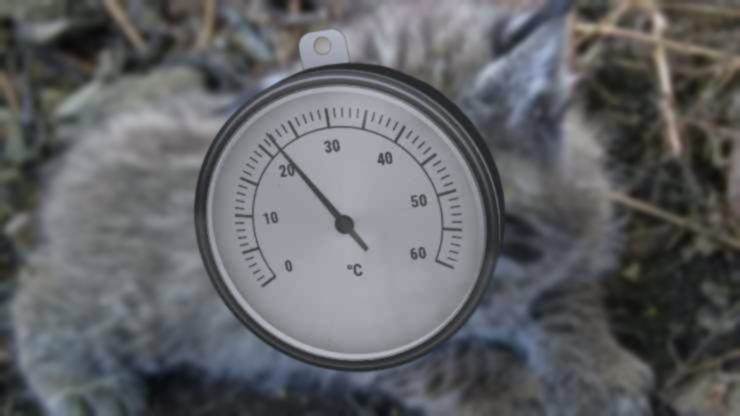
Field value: {"value": 22, "unit": "°C"}
